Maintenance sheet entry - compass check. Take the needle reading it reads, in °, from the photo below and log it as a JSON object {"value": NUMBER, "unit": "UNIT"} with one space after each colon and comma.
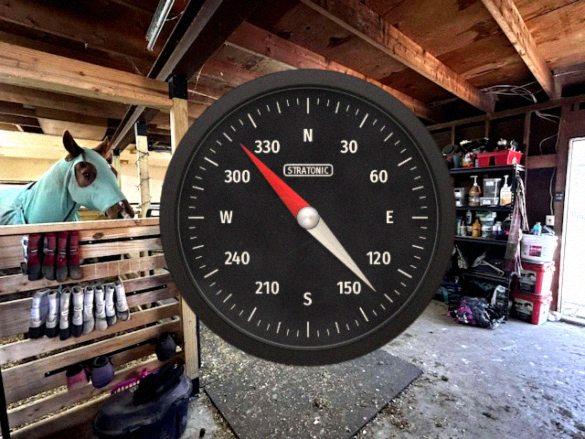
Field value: {"value": 317.5, "unit": "°"}
